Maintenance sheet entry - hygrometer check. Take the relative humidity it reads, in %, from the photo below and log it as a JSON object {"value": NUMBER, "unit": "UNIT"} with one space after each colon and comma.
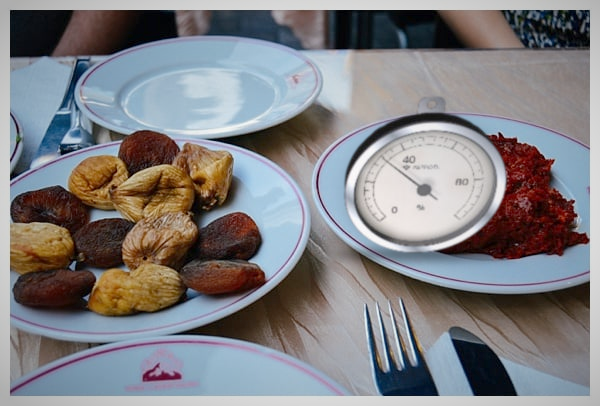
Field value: {"value": 32, "unit": "%"}
